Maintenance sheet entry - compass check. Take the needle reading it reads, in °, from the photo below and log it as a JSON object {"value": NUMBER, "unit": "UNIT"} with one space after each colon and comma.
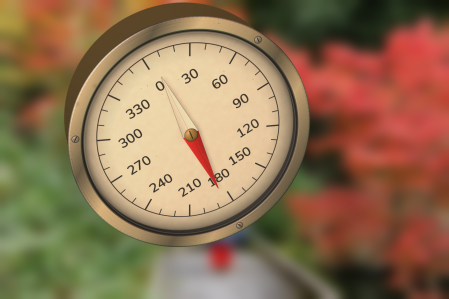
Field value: {"value": 185, "unit": "°"}
